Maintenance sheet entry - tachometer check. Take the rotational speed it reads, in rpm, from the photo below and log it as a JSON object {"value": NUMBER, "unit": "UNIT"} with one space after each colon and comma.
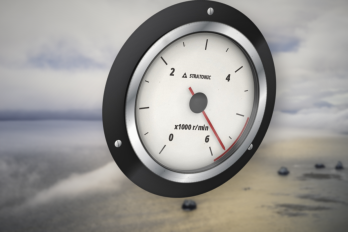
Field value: {"value": 5750, "unit": "rpm"}
